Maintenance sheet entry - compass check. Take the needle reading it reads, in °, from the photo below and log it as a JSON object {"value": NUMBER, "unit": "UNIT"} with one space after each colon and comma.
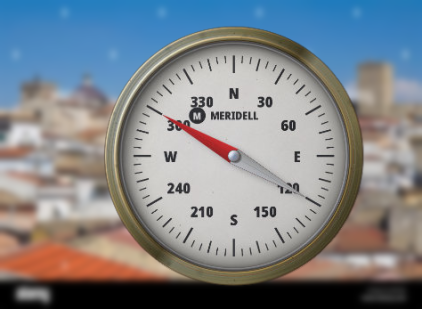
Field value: {"value": 300, "unit": "°"}
